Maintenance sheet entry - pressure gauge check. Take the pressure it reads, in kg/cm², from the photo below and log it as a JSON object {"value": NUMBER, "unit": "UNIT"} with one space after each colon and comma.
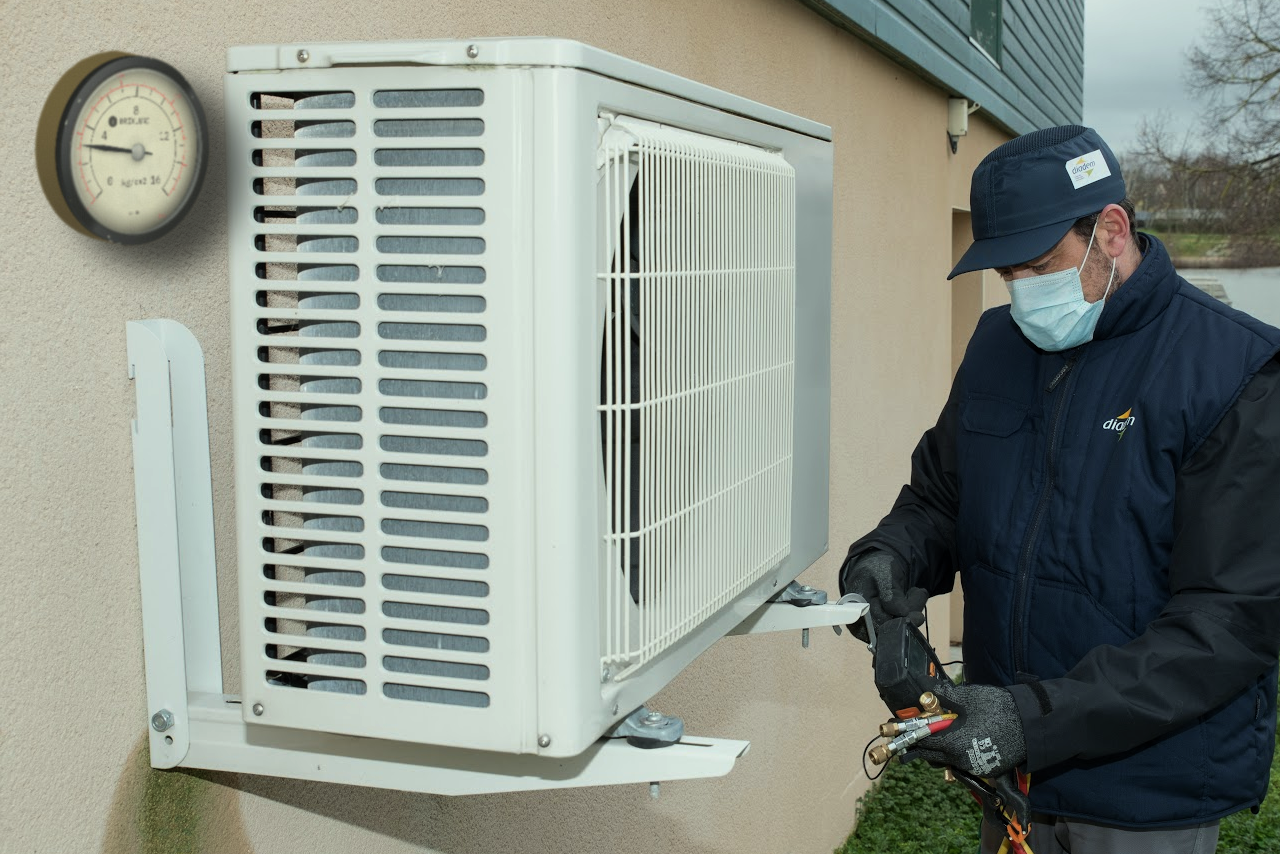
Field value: {"value": 3, "unit": "kg/cm²"}
